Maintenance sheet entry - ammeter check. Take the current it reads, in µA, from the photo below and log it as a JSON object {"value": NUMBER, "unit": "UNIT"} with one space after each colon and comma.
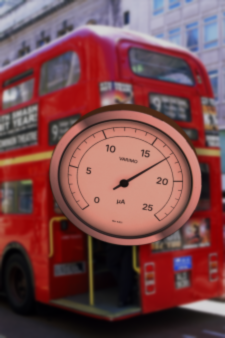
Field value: {"value": 17, "unit": "µA"}
